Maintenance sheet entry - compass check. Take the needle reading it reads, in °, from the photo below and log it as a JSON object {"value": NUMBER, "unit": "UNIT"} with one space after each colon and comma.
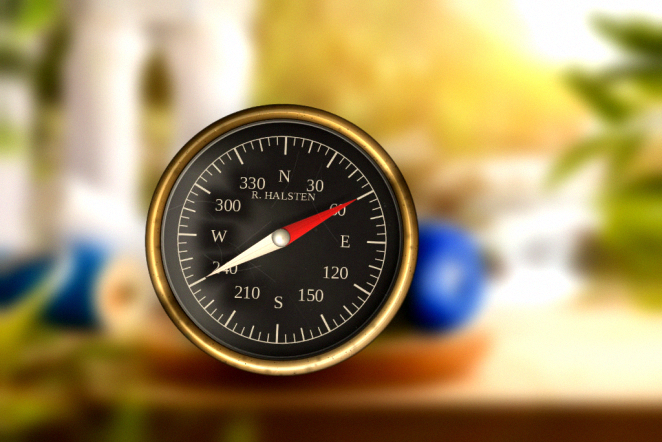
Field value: {"value": 60, "unit": "°"}
